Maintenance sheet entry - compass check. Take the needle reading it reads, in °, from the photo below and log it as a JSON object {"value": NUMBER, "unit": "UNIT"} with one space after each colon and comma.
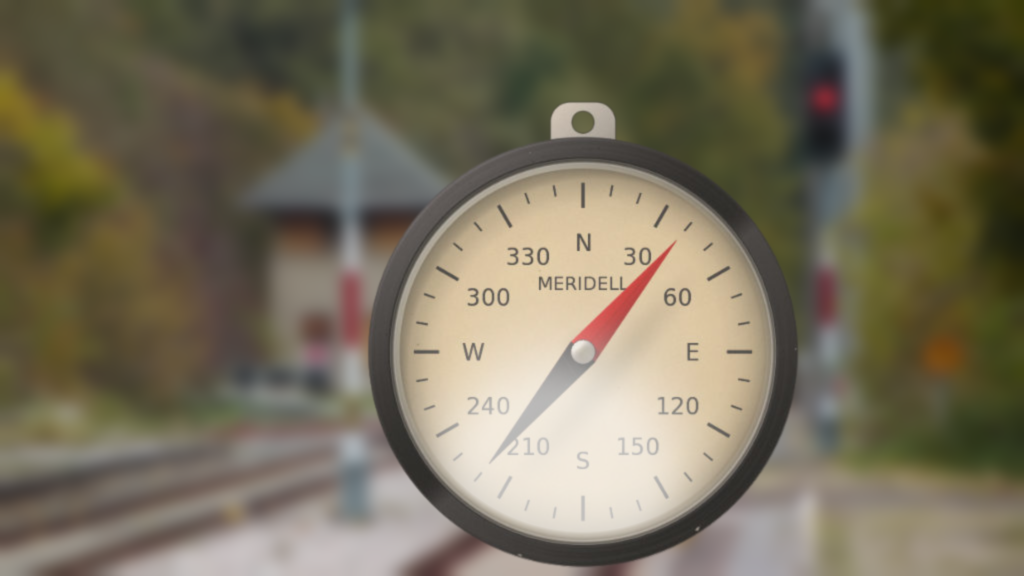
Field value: {"value": 40, "unit": "°"}
